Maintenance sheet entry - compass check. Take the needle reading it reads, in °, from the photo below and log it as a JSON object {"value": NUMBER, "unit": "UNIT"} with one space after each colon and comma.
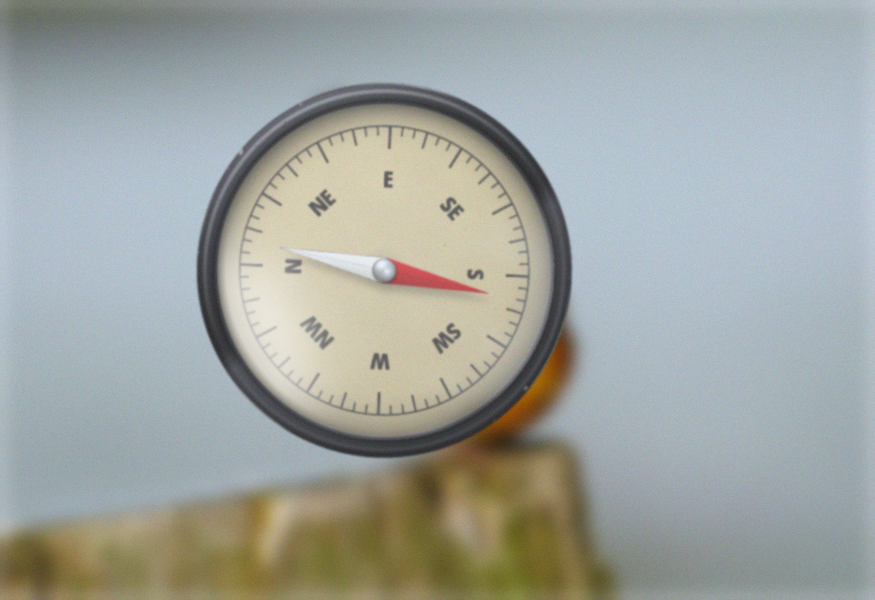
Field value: {"value": 190, "unit": "°"}
